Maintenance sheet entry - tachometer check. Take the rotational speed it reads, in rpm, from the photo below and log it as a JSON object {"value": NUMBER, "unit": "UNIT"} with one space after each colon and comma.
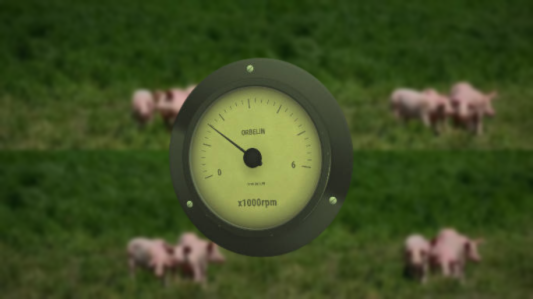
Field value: {"value": 1600, "unit": "rpm"}
